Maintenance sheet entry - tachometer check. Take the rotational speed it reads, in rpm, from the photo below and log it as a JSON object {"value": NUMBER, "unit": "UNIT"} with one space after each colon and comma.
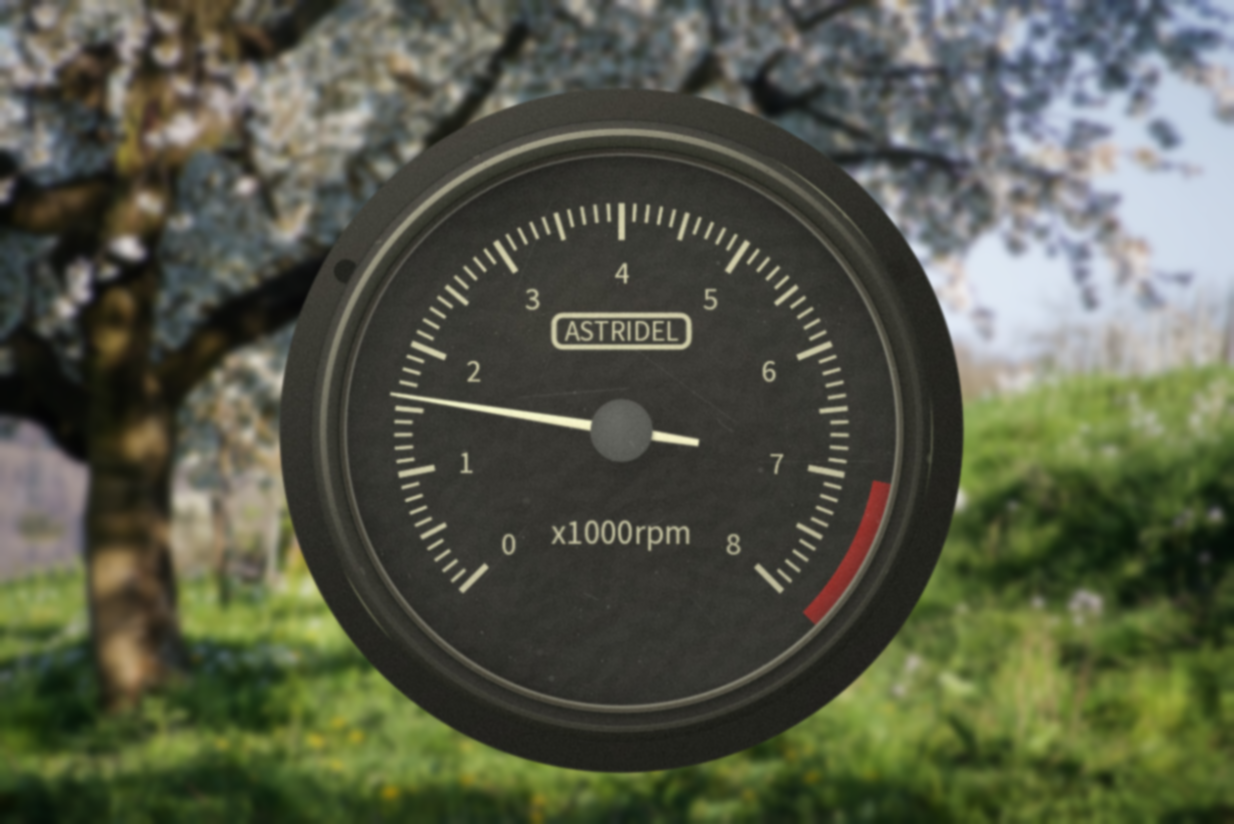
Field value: {"value": 1600, "unit": "rpm"}
